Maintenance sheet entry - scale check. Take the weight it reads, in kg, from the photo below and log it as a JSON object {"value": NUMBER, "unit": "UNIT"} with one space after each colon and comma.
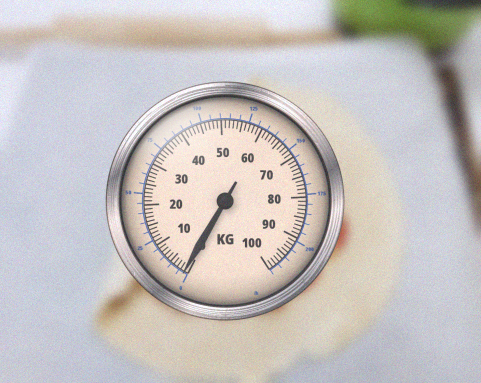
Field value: {"value": 1, "unit": "kg"}
